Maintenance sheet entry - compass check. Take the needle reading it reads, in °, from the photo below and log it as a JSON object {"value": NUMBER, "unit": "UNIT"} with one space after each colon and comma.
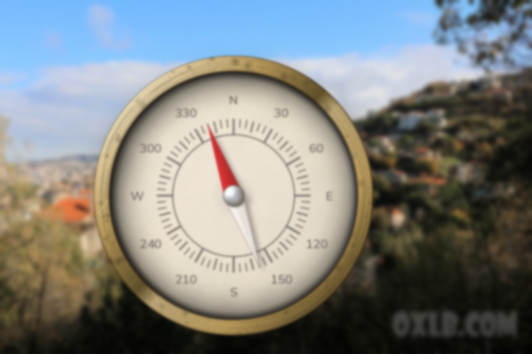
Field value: {"value": 340, "unit": "°"}
